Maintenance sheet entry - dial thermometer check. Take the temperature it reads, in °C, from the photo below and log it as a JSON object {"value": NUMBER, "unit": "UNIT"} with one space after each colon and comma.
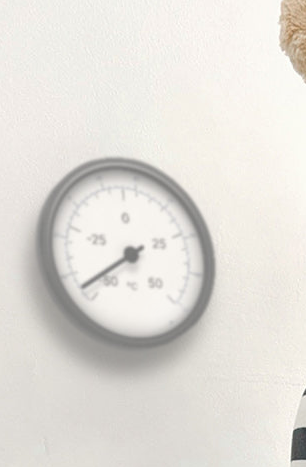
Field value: {"value": -45, "unit": "°C"}
